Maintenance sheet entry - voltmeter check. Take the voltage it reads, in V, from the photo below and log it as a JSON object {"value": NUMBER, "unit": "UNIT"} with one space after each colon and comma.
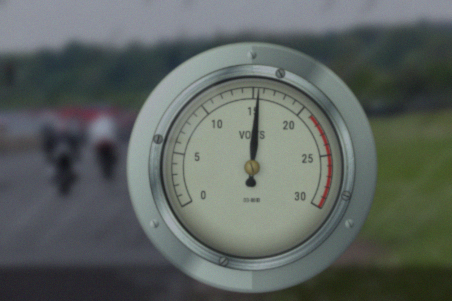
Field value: {"value": 15.5, "unit": "V"}
